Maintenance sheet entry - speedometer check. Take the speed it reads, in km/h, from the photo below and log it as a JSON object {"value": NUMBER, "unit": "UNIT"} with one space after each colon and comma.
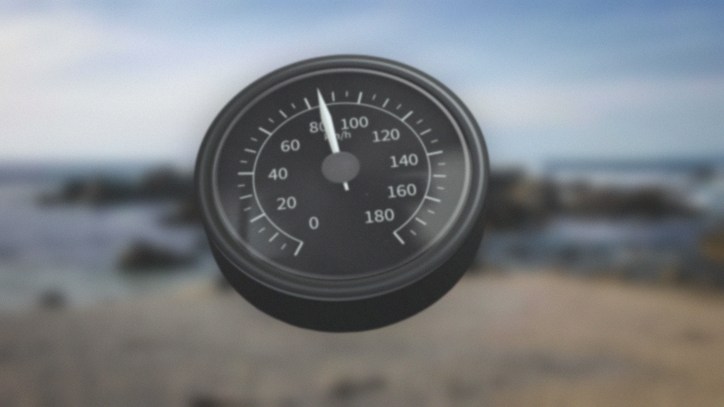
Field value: {"value": 85, "unit": "km/h"}
